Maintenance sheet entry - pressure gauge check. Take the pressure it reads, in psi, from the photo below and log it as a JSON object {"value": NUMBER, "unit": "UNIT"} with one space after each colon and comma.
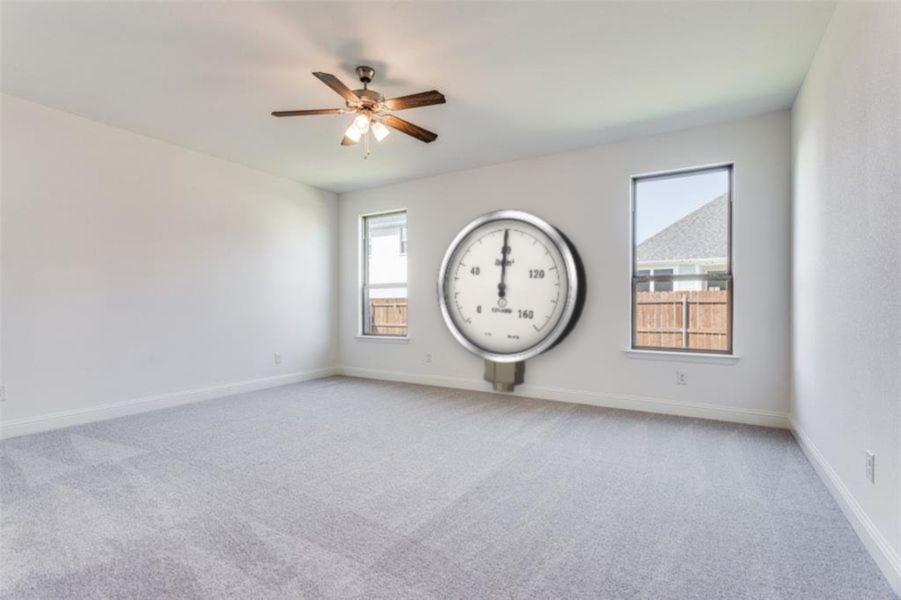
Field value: {"value": 80, "unit": "psi"}
